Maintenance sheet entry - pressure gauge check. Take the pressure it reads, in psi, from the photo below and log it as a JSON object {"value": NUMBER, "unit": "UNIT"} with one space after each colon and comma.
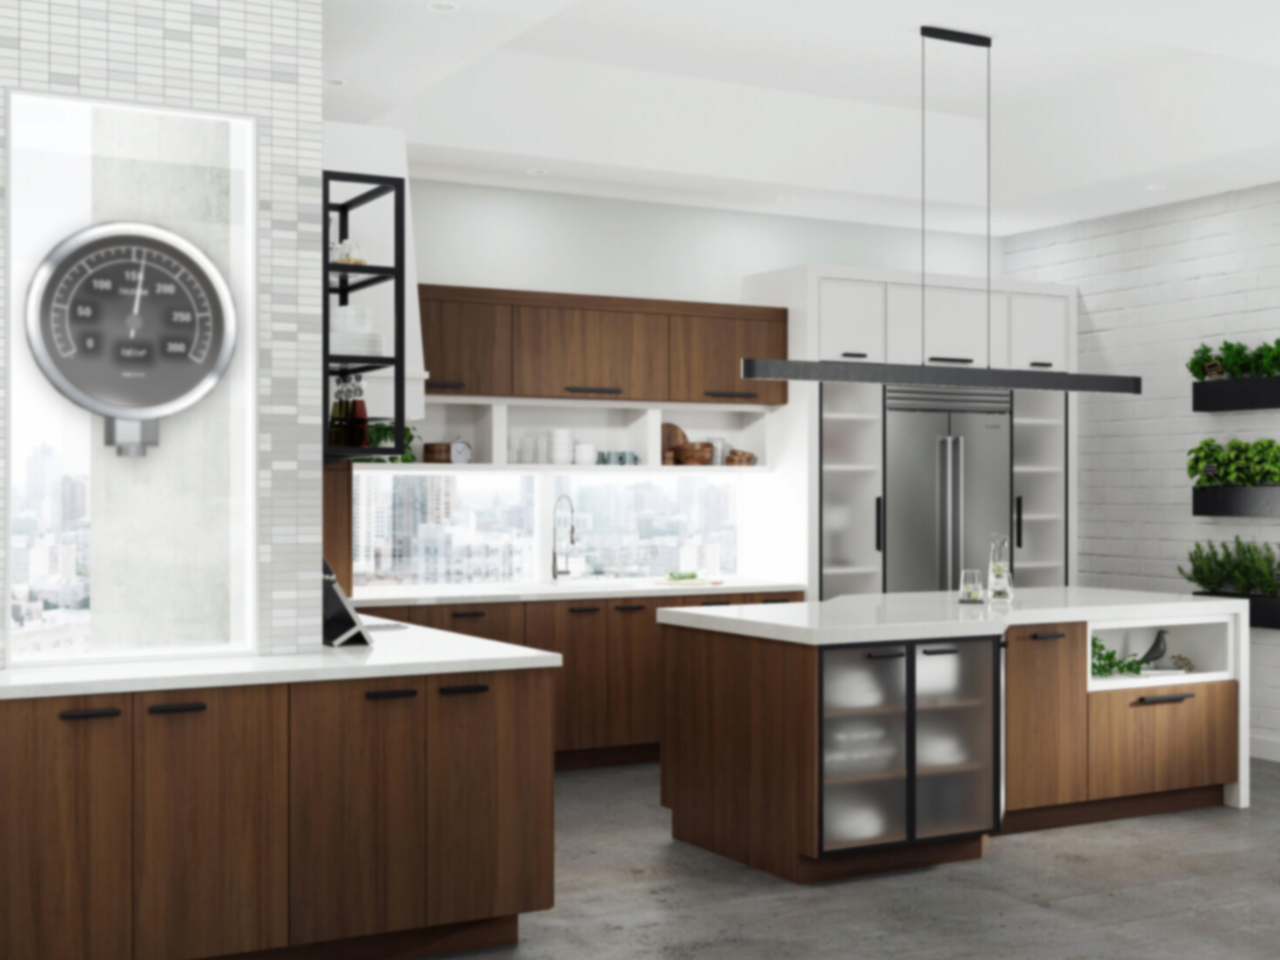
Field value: {"value": 160, "unit": "psi"}
